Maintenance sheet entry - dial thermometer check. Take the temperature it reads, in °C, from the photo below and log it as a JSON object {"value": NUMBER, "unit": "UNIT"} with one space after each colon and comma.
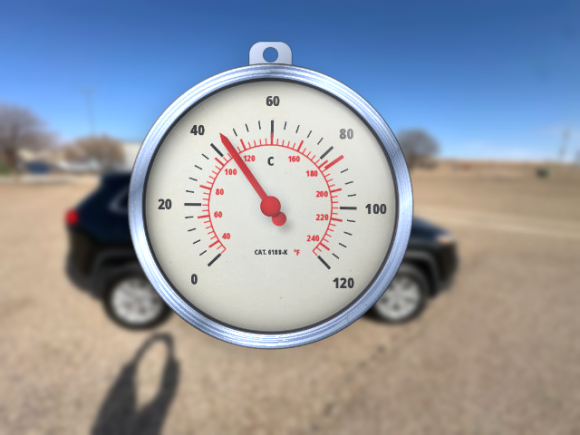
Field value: {"value": 44, "unit": "°C"}
